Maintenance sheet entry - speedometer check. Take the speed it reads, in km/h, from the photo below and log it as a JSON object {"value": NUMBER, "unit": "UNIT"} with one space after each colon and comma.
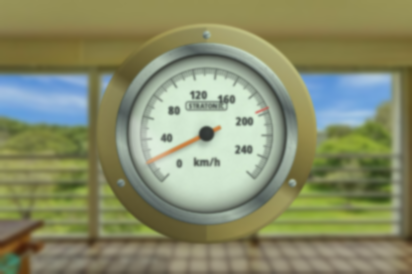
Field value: {"value": 20, "unit": "km/h"}
